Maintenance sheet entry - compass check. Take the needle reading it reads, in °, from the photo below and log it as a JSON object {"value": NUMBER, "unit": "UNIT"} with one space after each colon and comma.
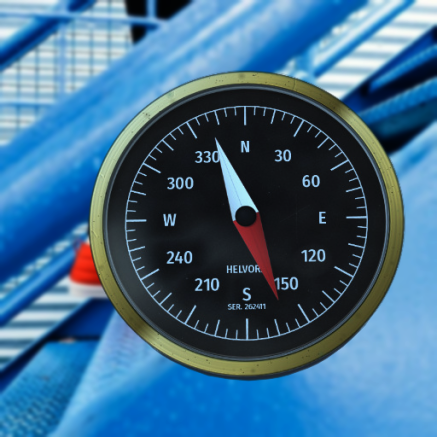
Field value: {"value": 160, "unit": "°"}
